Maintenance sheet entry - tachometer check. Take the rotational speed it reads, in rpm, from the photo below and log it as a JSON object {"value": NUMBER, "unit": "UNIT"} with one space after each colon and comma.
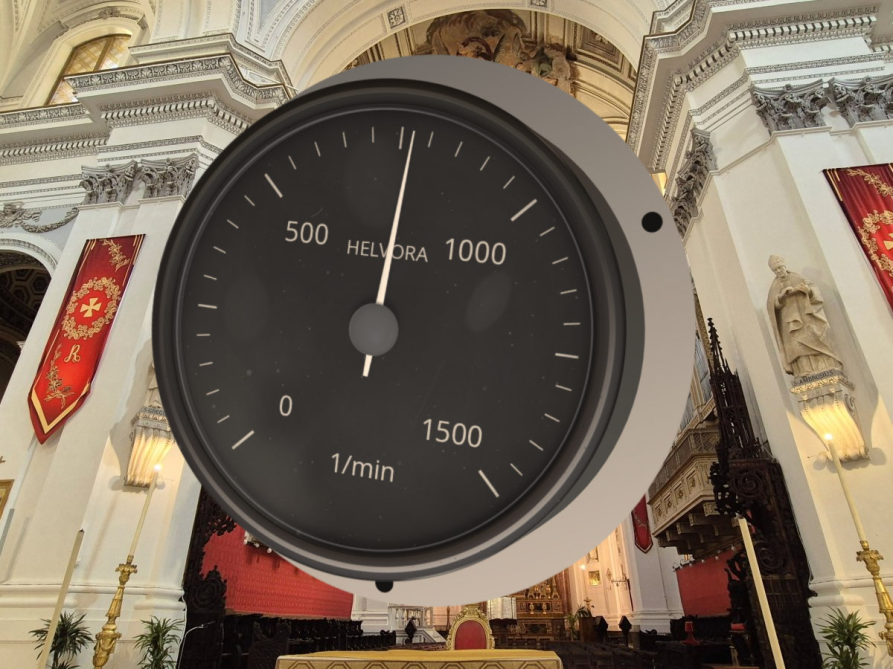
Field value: {"value": 775, "unit": "rpm"}
